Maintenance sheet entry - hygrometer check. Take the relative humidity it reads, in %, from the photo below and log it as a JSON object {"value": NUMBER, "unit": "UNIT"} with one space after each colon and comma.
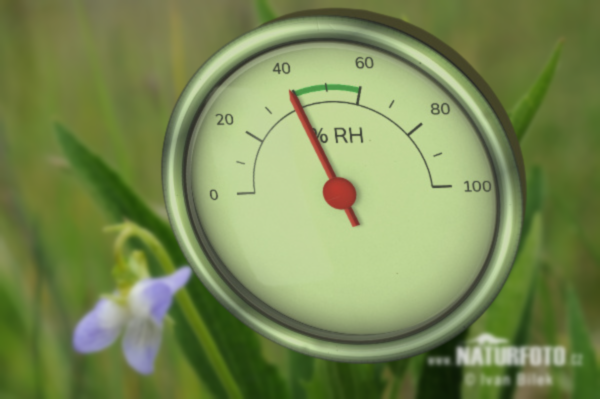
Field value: {"value": 40, "unit": "%"}
